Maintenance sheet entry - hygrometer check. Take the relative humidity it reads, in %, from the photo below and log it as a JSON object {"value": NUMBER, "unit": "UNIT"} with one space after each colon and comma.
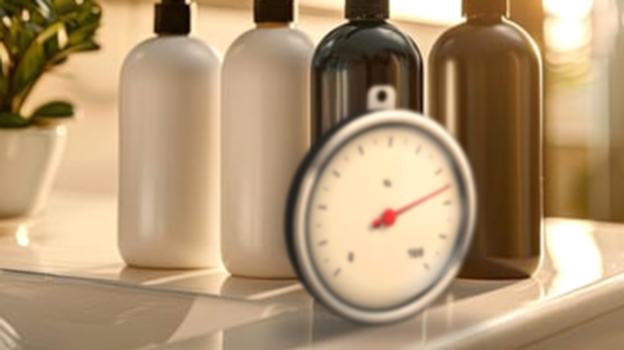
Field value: {"value": 75, "unit": "%"}
